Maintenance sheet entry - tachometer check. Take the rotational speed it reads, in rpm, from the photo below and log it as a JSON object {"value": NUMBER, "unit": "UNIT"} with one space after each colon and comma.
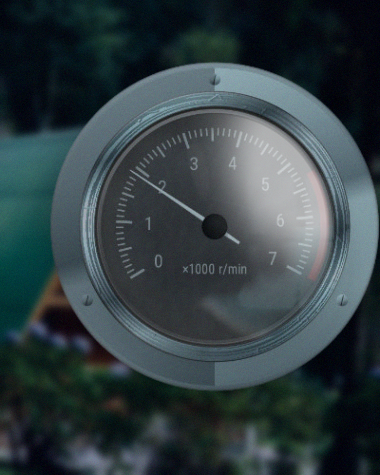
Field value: {"value": 1900, "unit": "rpm"}
